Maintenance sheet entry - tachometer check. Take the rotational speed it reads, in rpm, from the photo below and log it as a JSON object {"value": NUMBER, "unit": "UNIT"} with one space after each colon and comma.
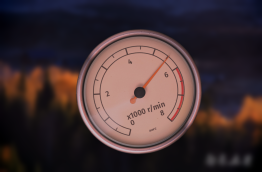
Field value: {"value": 5500, "unit": "rpm"}
